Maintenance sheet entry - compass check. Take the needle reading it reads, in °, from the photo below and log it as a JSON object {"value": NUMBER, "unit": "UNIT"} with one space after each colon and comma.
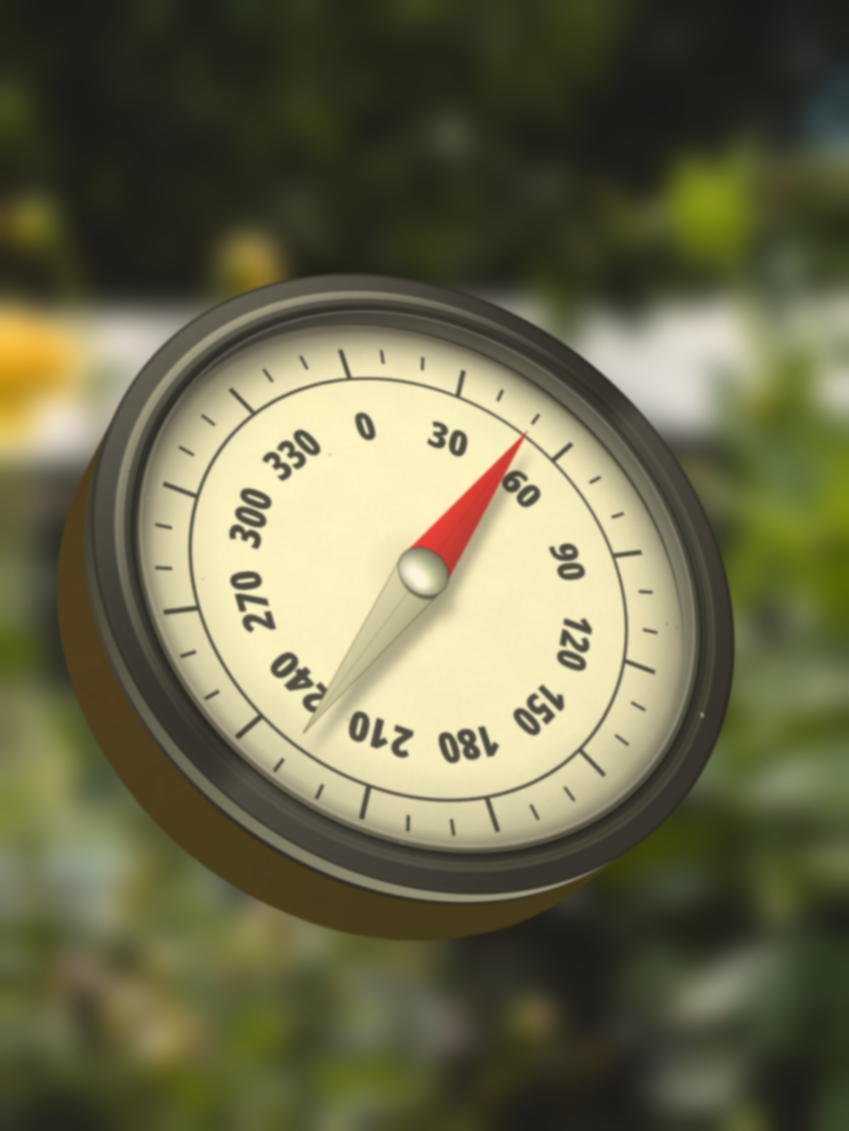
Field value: {"value": 50, "unit": "°"}
